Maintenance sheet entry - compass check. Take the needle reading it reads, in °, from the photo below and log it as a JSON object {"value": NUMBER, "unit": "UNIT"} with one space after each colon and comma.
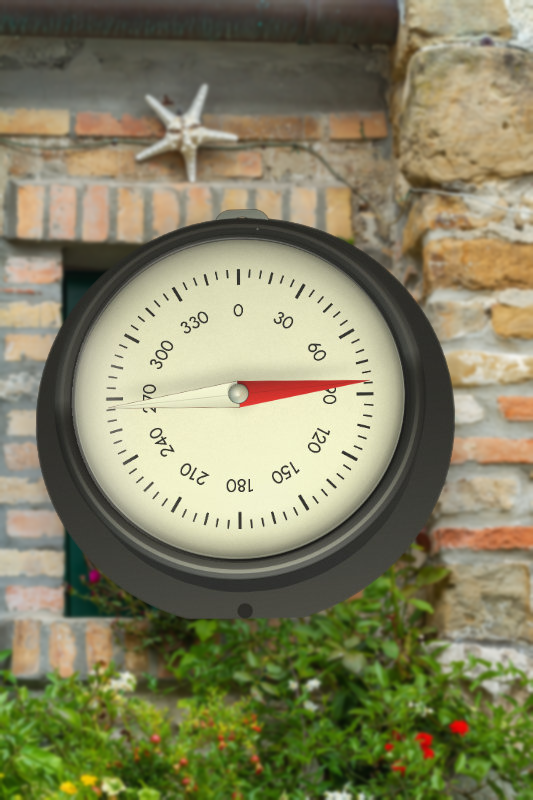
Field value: {"value": 85, "unit": "°"}
